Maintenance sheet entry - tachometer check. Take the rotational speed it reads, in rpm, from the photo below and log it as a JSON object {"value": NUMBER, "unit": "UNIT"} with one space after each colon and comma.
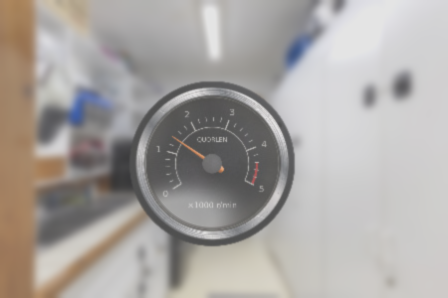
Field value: {"value": 1400, "unit": "rpm"}
